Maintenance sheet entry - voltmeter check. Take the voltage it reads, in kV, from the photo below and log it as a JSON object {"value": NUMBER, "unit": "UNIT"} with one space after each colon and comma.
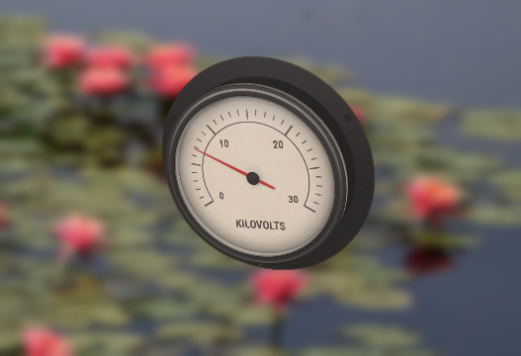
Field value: {"value": 7, "unit": "kV"}
